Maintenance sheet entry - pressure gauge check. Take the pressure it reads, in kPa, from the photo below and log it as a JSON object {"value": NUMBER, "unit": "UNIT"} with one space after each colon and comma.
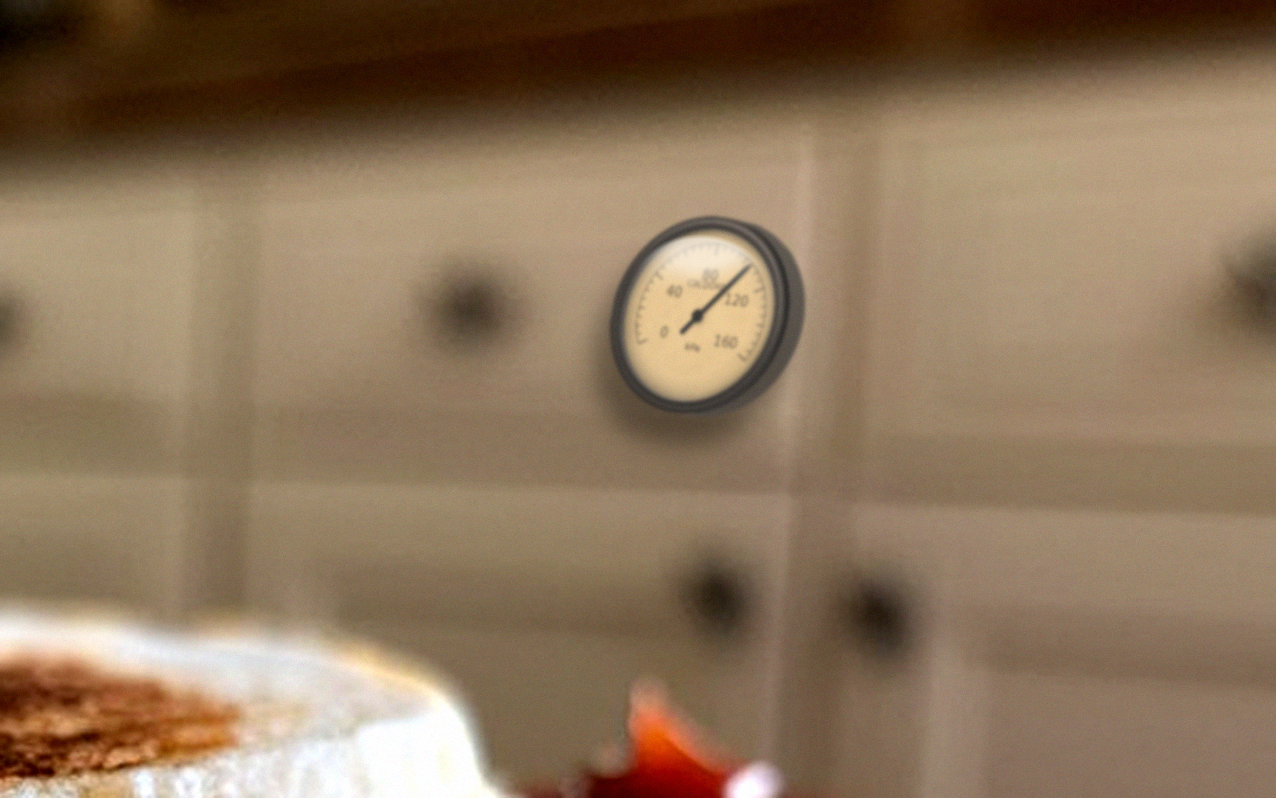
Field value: {"value": 105, "unit": "kPa"}
